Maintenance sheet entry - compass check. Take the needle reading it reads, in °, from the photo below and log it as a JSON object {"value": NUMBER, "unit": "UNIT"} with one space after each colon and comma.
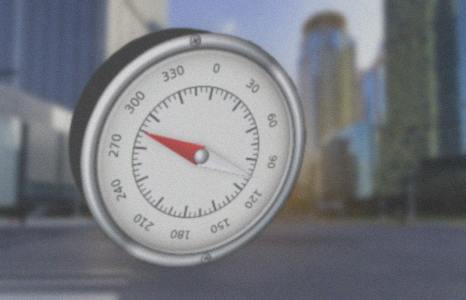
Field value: {"value": 285, "unit": "°"}
